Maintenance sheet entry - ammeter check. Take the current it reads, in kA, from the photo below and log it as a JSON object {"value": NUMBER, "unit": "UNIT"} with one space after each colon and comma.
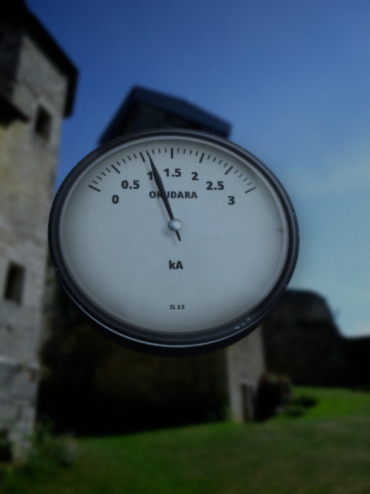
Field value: {"value": 1.1, "unit": "kA"}
